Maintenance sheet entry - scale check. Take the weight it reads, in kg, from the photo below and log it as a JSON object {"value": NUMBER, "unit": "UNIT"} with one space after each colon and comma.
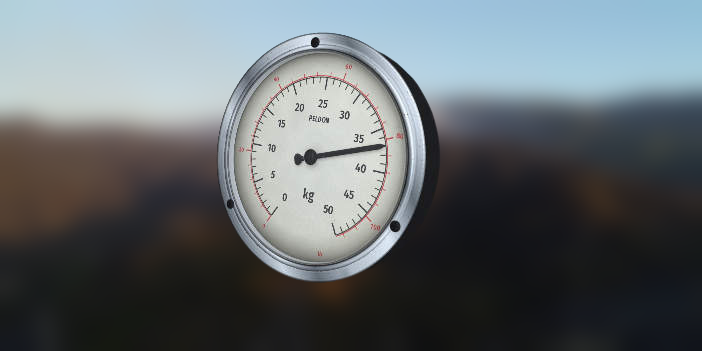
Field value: {"value": 37, "unit": "kg"}
